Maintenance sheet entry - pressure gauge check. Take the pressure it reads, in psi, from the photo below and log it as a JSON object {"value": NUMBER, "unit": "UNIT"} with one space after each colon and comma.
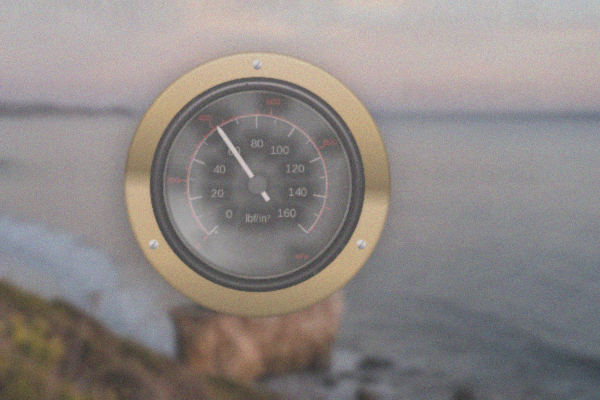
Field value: {"value": 60, "unit": "psi"}
